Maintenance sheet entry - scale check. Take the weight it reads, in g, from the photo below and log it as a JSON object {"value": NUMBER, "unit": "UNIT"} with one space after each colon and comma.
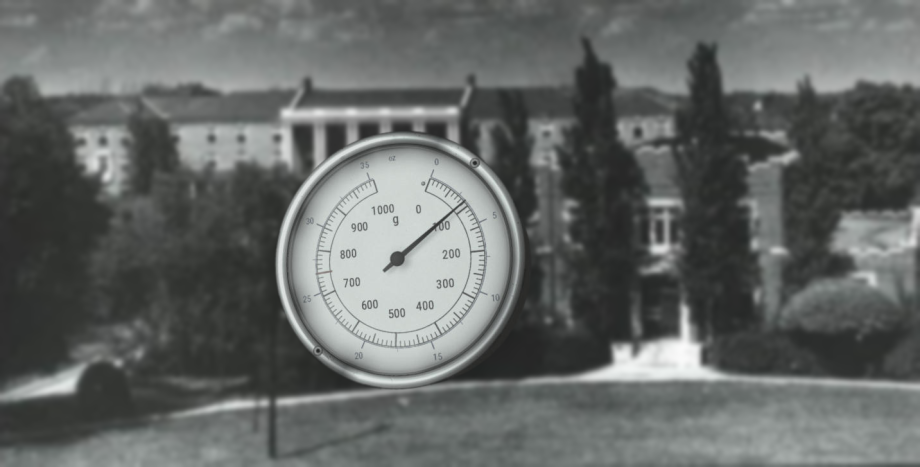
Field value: {"value": 90, "unit": "g"}
